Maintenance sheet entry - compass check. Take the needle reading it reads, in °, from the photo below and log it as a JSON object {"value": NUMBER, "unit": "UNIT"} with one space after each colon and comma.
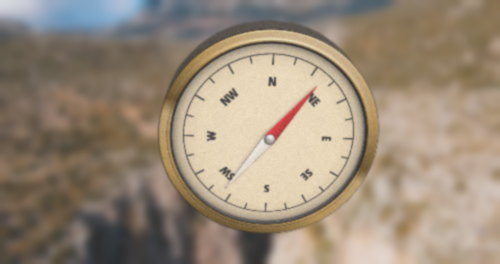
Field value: {"value": 37.5, "unit": "°"}
